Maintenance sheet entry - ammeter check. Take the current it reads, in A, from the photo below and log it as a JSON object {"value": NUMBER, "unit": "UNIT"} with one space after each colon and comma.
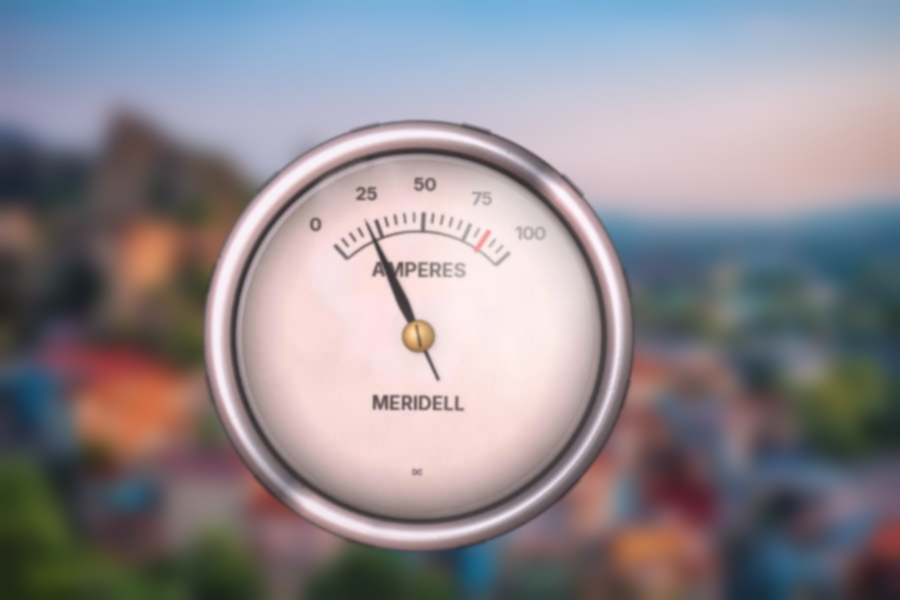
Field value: {"value": 20, "unit": "A"}
